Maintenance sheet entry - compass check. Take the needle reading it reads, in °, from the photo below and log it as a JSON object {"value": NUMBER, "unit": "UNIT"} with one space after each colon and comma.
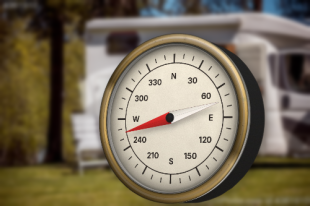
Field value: {"value": 255, "unit": "°"}
